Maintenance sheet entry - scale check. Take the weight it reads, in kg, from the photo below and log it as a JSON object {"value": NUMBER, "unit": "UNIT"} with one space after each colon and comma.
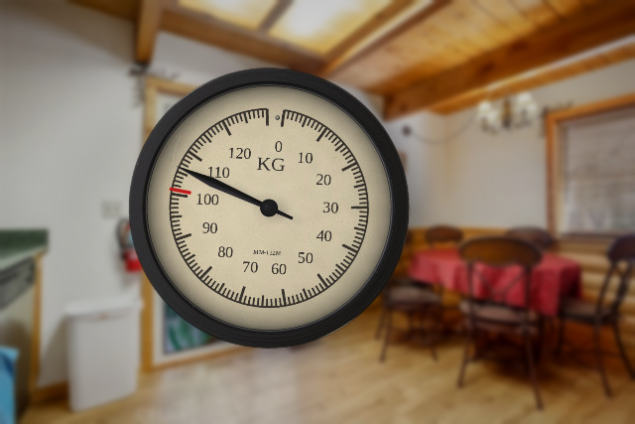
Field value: {"value": 106, "unit": "kg"}
